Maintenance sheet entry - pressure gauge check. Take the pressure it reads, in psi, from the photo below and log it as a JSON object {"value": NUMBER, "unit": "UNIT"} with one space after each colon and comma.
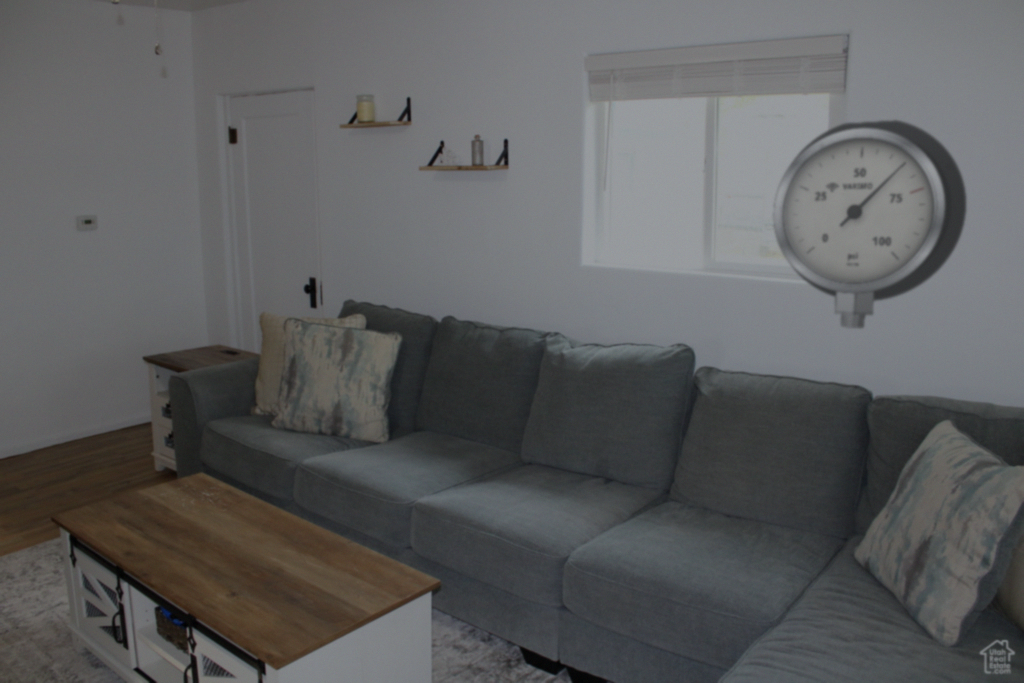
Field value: {"value": 65, "unit": "psi"}
